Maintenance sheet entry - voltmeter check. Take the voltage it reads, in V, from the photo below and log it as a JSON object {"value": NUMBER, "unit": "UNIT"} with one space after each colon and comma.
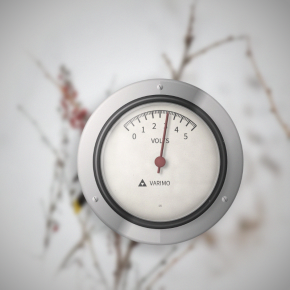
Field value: {"value": 3, "unit": "V"}
